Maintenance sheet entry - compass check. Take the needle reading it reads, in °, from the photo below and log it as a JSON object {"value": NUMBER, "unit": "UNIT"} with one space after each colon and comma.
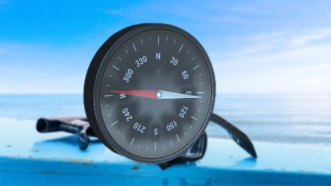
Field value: {"value": 275, "unit": "°"}
